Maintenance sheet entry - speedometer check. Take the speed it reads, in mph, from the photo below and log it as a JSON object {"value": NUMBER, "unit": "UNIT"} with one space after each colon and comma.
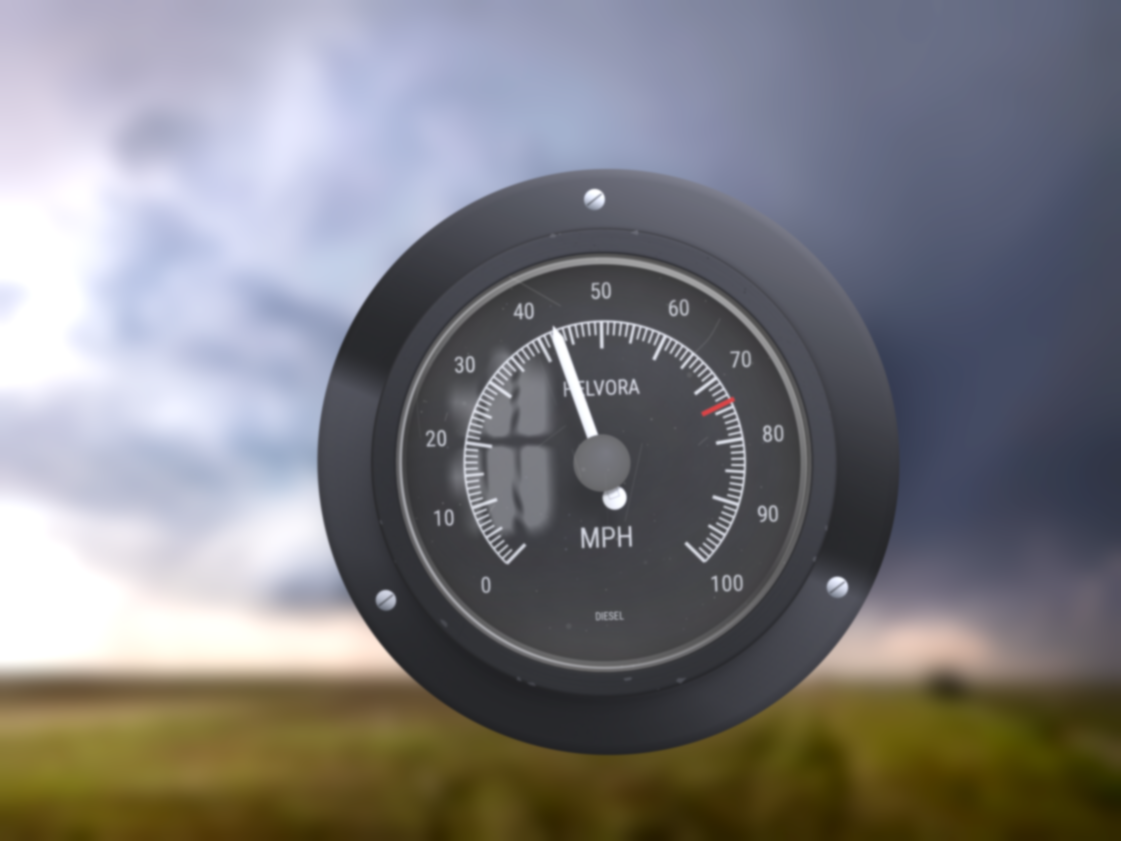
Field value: {"value": 43, "unit": "mph"}
